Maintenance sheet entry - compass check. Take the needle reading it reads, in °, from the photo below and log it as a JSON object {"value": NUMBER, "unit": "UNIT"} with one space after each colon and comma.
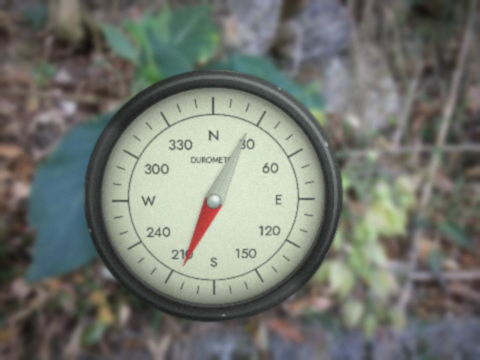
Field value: {"value": 205, "unit": "°"}
